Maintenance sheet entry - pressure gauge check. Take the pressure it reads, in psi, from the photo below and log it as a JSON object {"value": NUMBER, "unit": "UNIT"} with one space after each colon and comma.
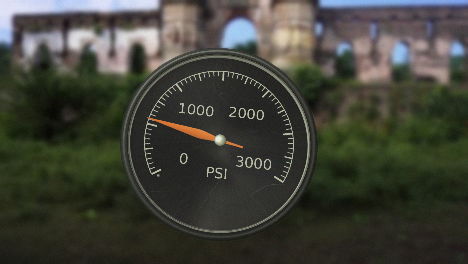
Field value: {"value": 550, "unit": "psi"}
